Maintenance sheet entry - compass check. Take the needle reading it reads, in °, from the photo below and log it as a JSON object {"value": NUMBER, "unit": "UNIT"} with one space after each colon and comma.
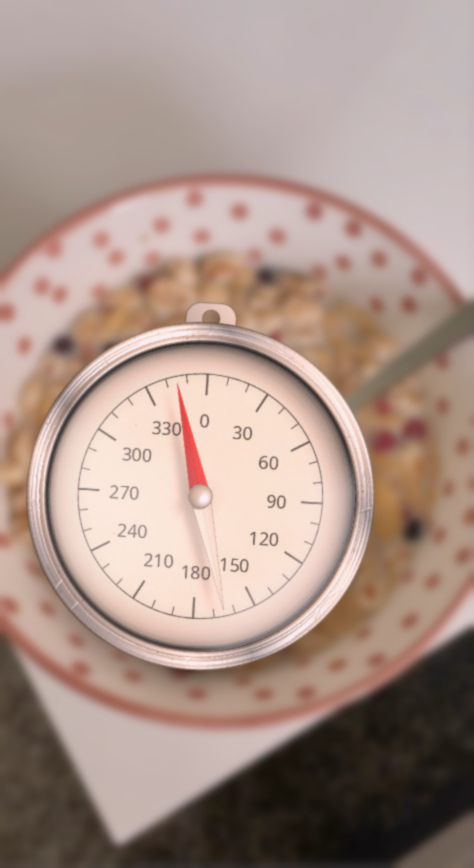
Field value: {"value": 345, "unit": "°"}
